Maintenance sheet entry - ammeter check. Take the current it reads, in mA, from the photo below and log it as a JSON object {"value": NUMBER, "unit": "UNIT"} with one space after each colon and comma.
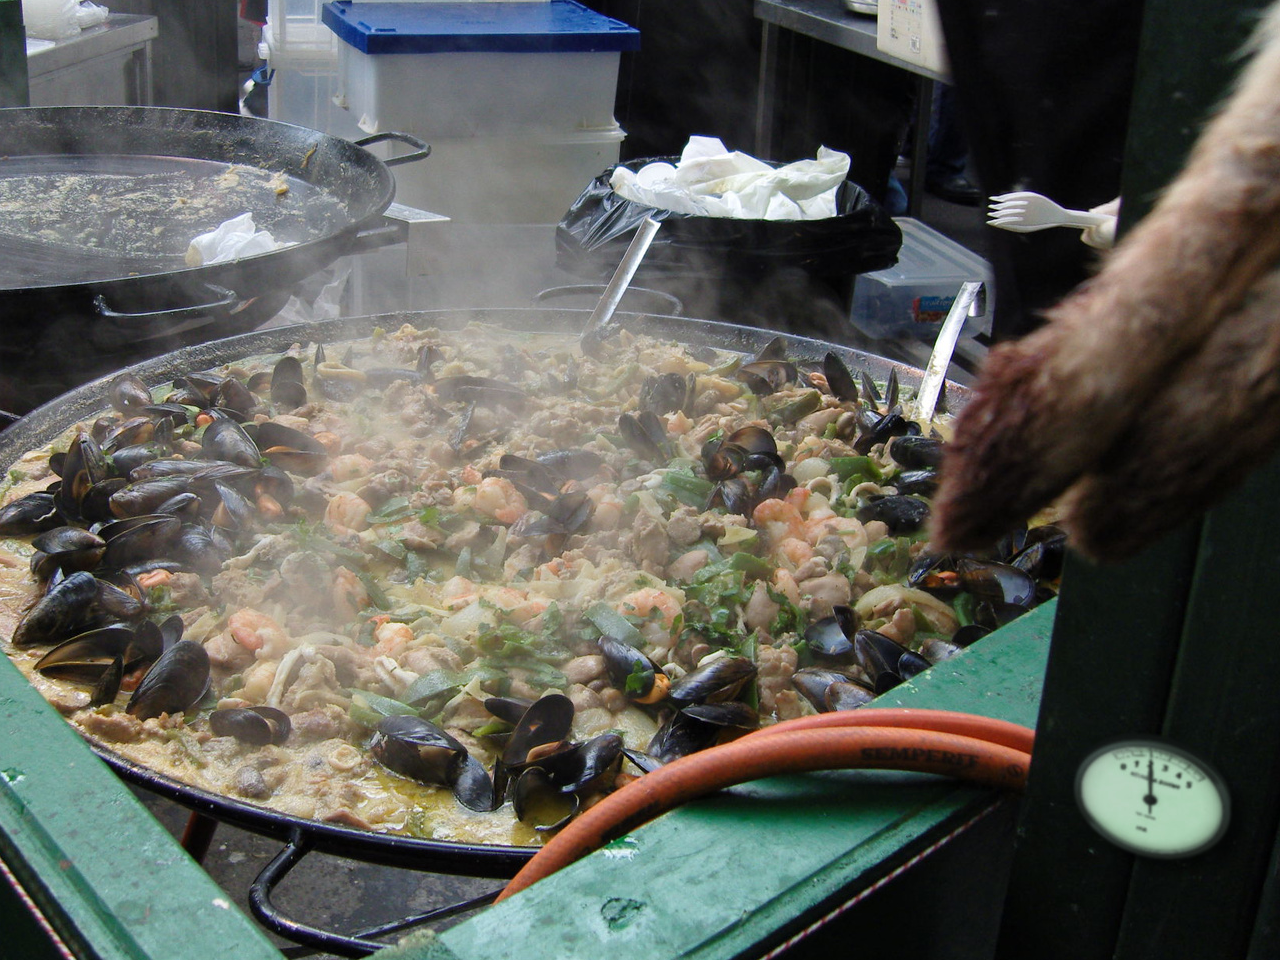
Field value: {"value": 2, "unit": "mA"}
